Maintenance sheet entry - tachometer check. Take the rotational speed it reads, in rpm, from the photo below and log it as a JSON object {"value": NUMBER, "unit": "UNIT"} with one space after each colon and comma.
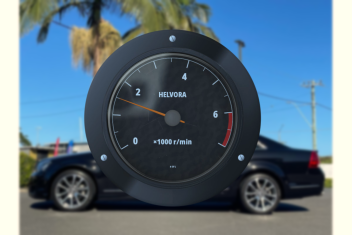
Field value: {"value": 1500, "unit": "rpm"}
